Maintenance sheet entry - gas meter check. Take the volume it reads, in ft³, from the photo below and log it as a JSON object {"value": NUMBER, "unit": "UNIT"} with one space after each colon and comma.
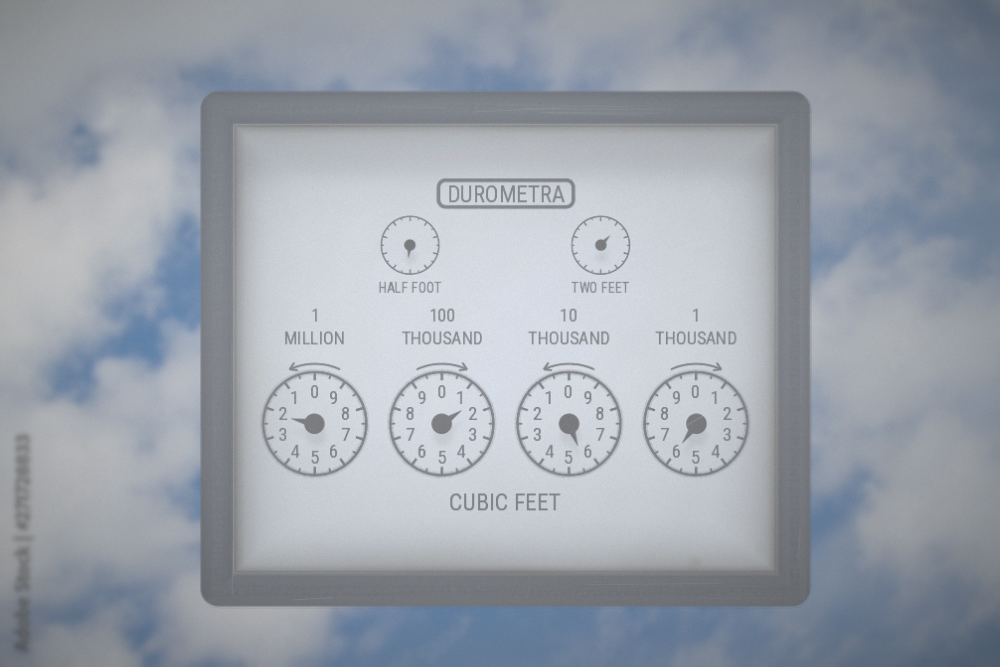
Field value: {"value": 215600, "unit": "ft³"}
